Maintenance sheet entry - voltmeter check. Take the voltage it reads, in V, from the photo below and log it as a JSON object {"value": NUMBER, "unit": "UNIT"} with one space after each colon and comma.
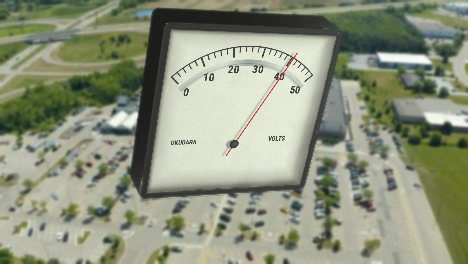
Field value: {"value": 40, "unit": "V"}
